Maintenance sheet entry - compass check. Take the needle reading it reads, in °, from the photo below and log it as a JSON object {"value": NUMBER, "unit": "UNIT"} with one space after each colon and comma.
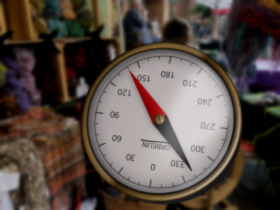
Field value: {"value": 140, "unit": "°"}
